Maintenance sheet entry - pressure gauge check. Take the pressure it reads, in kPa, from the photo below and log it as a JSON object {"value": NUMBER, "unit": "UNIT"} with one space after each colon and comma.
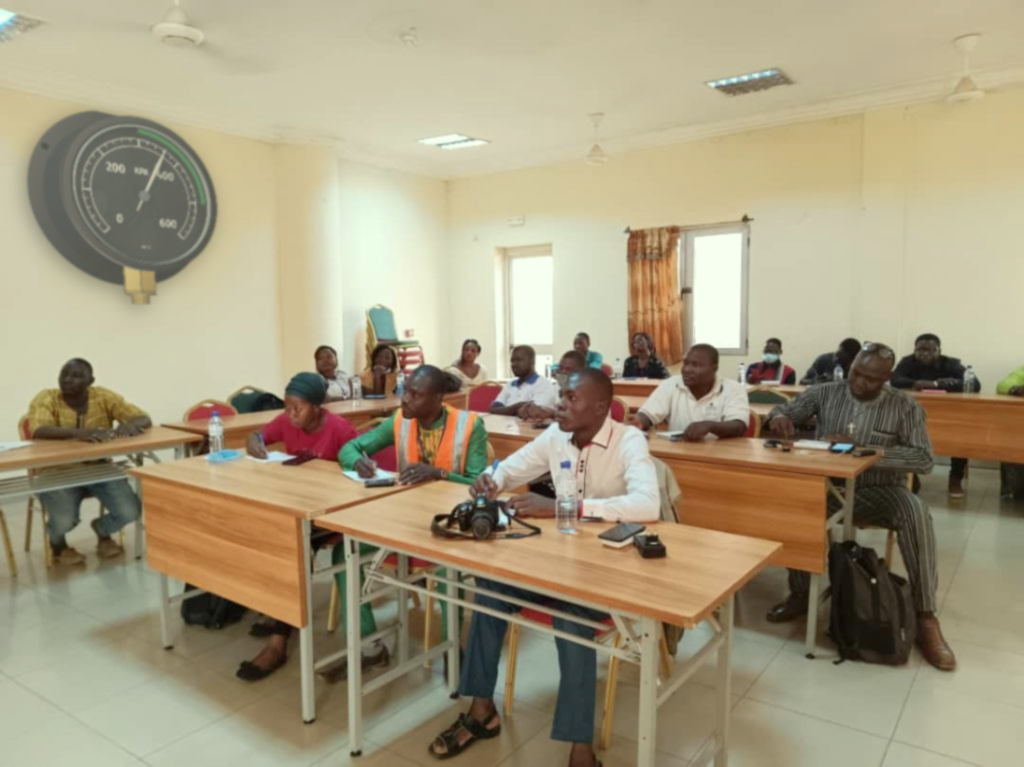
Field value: {"value": 360, "unit": "kPa"}
